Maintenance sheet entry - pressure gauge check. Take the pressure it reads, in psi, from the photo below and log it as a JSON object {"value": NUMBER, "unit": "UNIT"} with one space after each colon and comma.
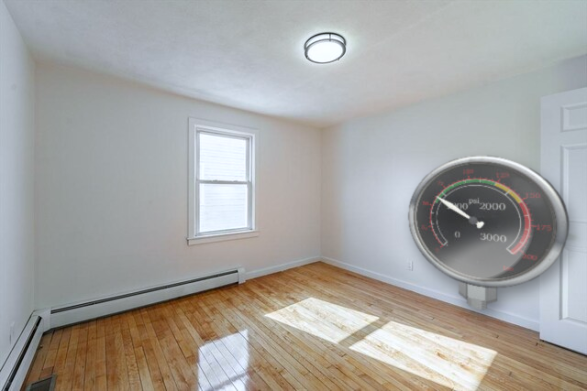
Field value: {"value": 900, "unit": "psi"}
